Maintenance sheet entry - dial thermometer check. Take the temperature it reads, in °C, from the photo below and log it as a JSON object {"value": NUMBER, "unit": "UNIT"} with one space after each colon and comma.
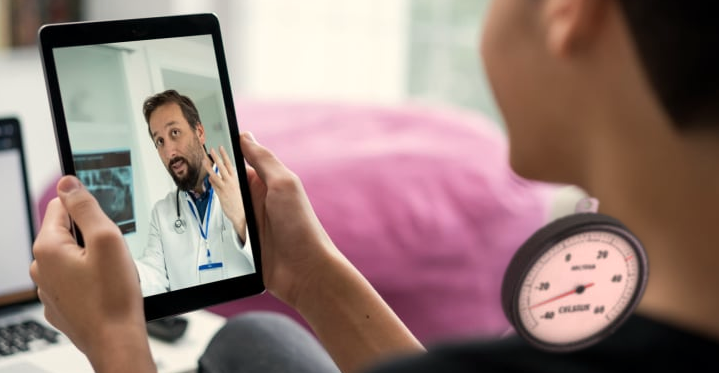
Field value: {"value": -30, "unit": "°C"}
